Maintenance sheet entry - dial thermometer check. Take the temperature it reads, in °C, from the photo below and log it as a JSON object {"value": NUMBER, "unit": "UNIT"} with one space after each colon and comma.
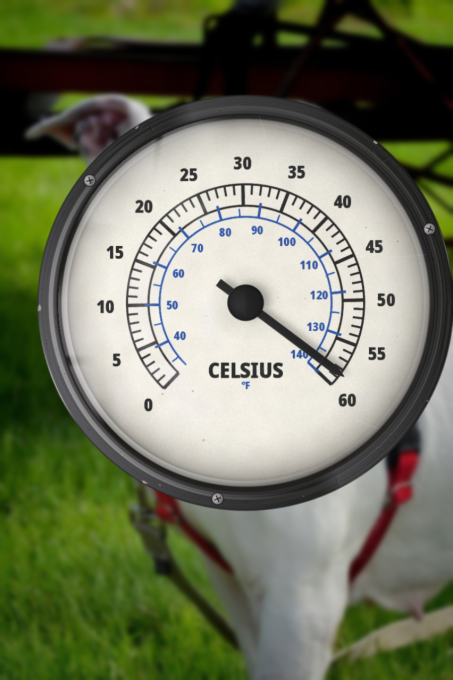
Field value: {"value": 58.5, "unit": "°C"}
